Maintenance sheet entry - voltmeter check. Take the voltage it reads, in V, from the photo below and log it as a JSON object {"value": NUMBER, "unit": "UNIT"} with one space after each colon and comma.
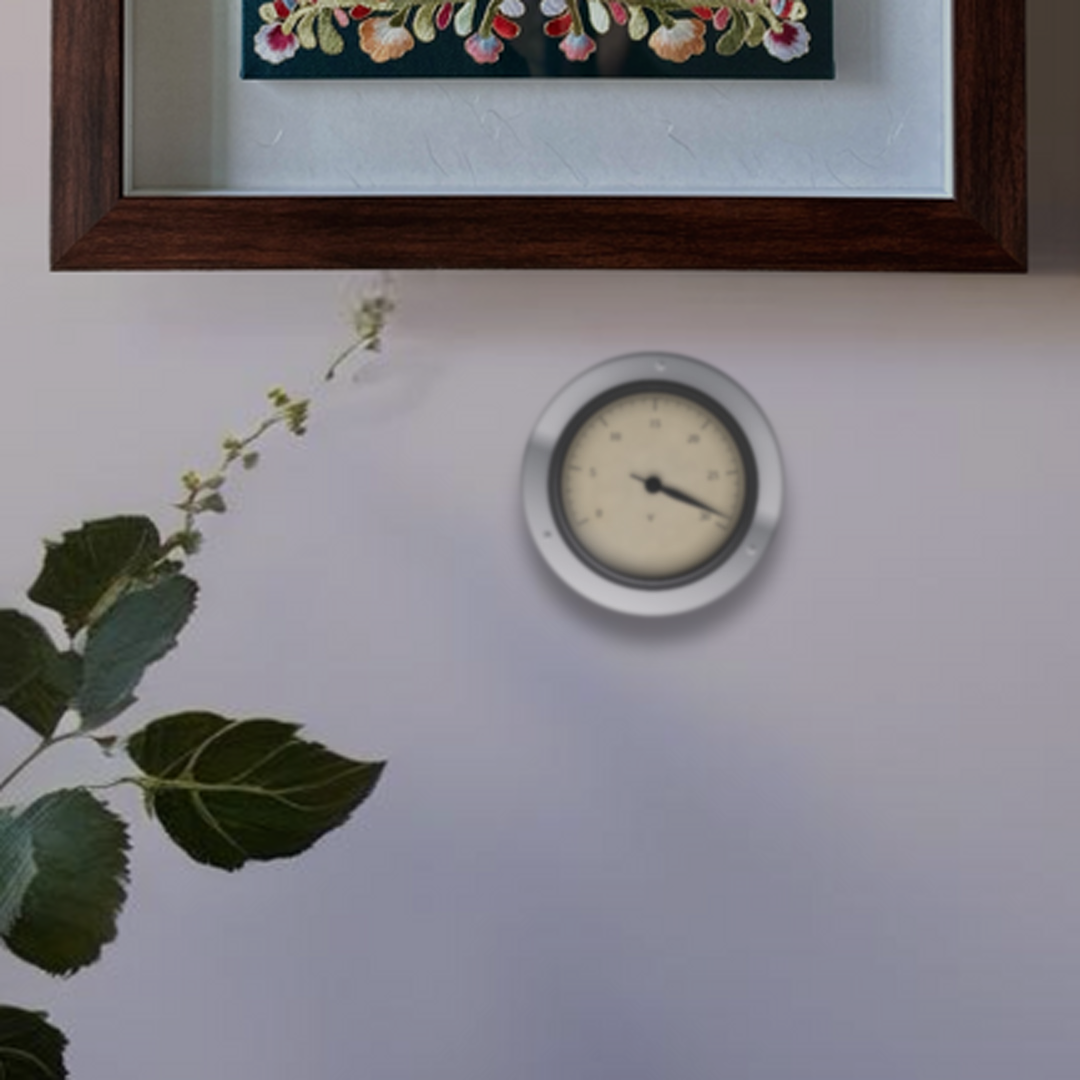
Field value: {"value": 29, "unit": "V"}
